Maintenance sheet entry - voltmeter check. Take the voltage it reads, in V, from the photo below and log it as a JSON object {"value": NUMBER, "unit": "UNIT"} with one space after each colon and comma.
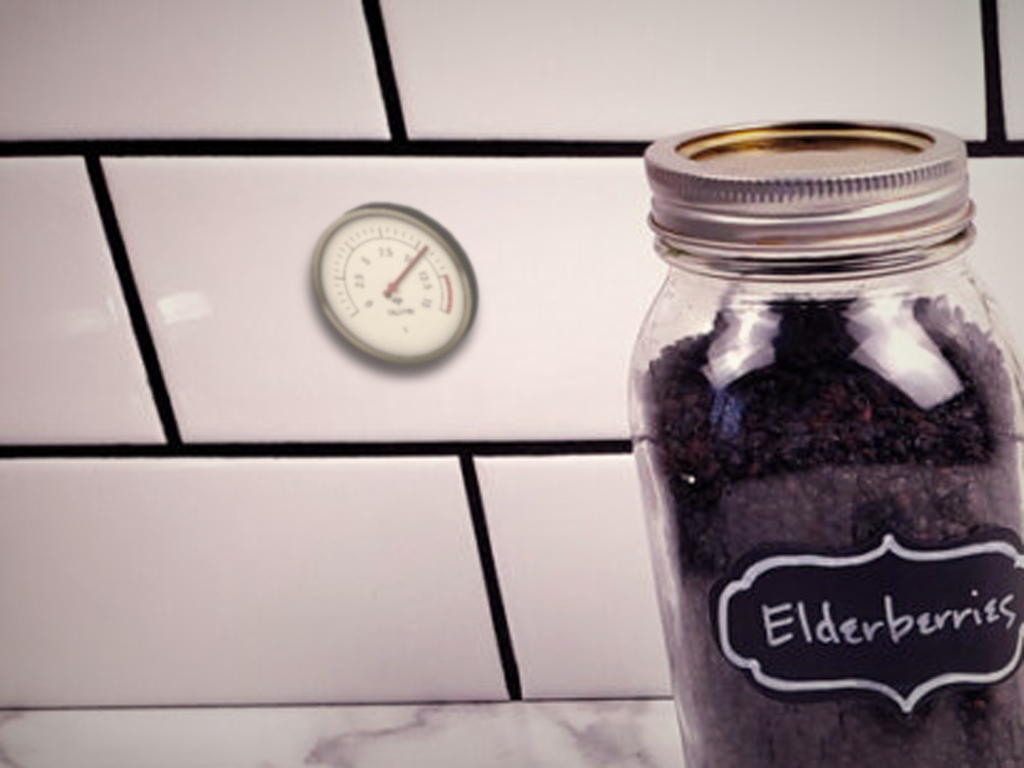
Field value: {"value": 10.5, "unit": "V"}
